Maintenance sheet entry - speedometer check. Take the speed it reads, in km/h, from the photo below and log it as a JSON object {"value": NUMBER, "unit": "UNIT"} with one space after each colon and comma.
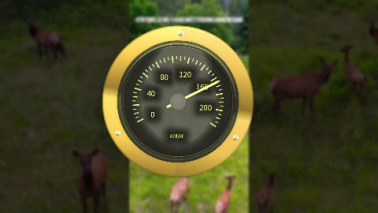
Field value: {"value": 165, "unit": "km/h"}
